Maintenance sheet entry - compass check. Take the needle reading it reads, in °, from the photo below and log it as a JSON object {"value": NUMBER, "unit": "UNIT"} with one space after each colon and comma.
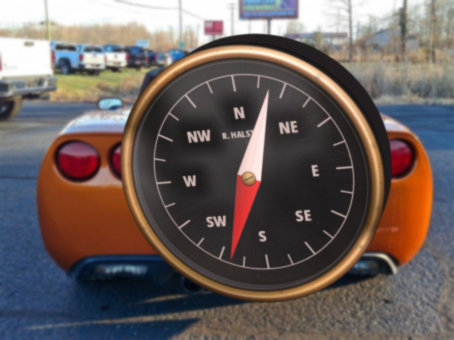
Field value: {"value": 202.5, "unit": "°"}
